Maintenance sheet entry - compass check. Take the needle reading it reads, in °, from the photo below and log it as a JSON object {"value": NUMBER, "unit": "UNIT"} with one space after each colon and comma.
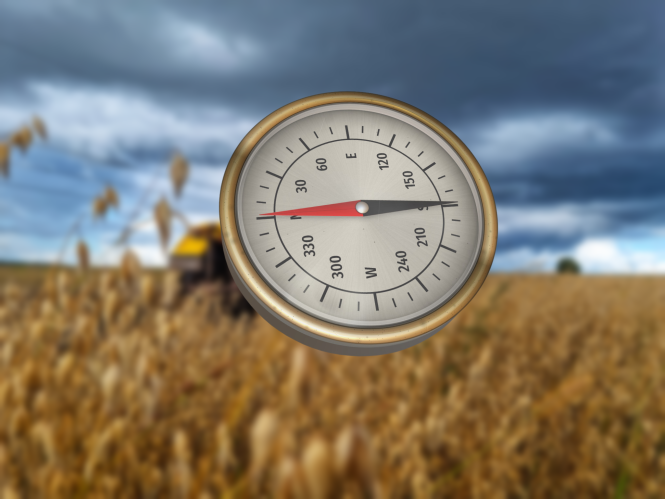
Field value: {"value": 0, "unit": "°"}
